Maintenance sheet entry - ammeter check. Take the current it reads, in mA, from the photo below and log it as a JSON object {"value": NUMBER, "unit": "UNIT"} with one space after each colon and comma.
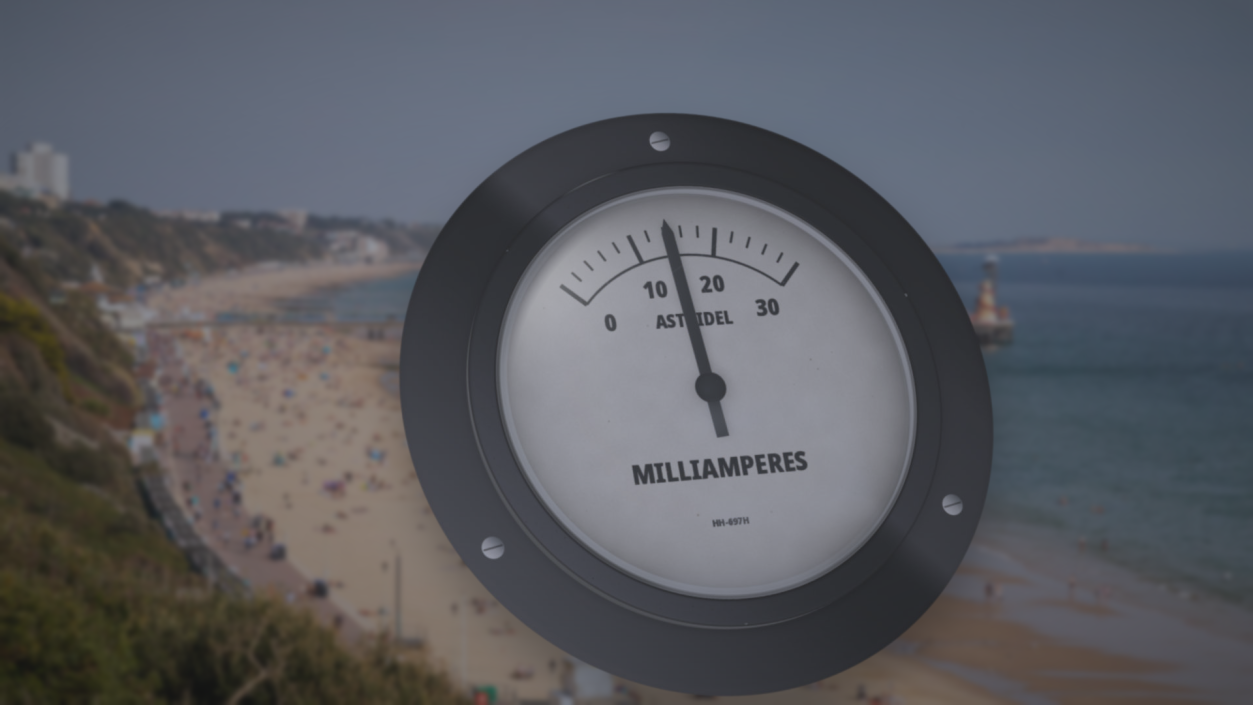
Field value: {"value": 14, "unit": "mA"}
